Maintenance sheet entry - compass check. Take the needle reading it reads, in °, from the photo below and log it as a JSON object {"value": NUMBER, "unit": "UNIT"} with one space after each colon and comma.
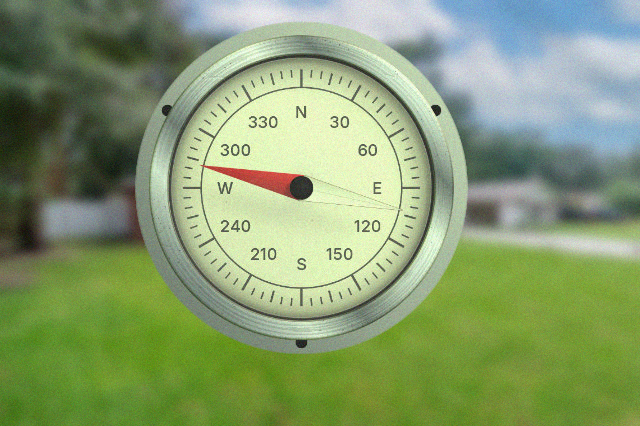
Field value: {"value": 282.5, "unit": "°"}
